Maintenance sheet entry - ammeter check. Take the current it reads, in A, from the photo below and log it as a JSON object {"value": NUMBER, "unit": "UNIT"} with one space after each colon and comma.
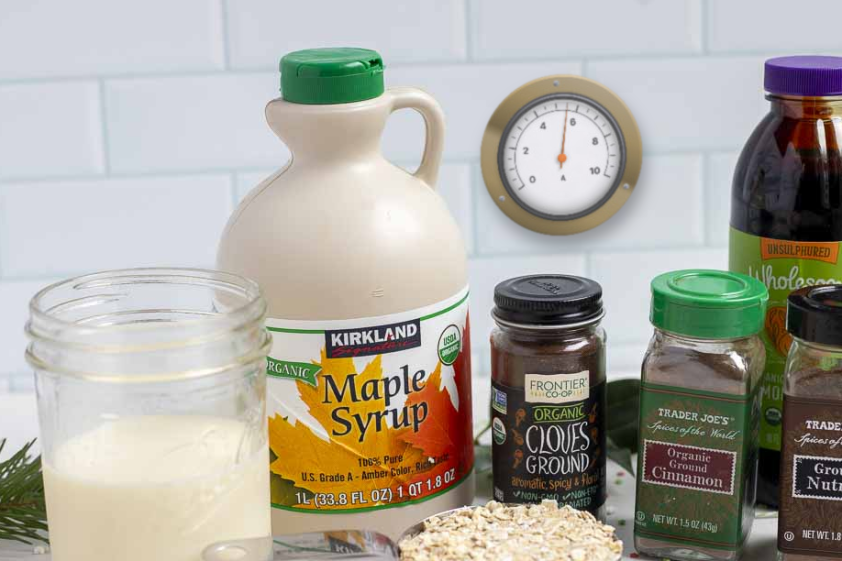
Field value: {"value": 5.5, "unit": "A"}
